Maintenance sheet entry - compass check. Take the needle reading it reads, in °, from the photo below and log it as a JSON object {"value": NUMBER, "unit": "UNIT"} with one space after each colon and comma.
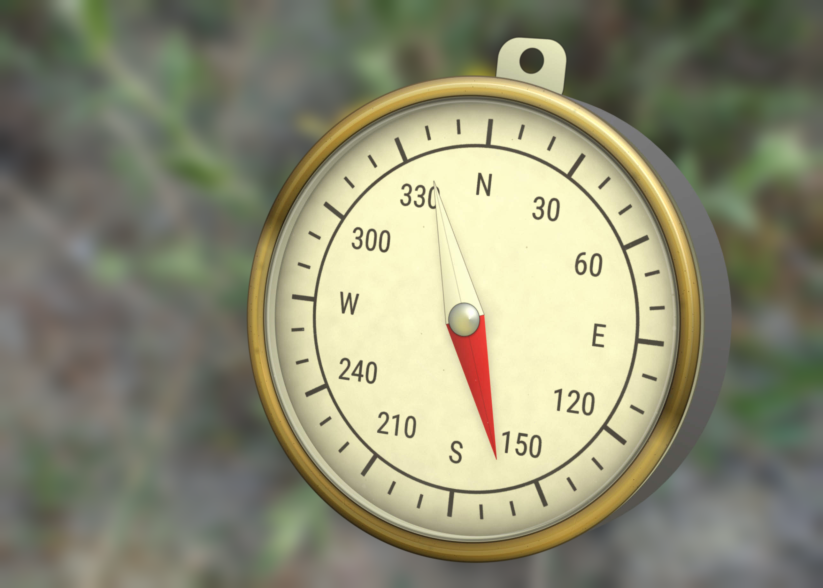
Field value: {"value": 160, "unit": "°"}
